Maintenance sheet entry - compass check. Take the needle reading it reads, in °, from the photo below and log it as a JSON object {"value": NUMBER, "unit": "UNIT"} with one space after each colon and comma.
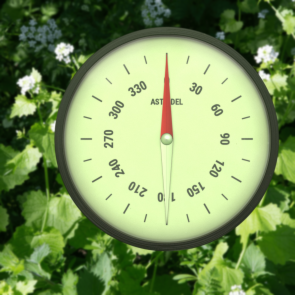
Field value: {"value": 0, "unit": "°"}
